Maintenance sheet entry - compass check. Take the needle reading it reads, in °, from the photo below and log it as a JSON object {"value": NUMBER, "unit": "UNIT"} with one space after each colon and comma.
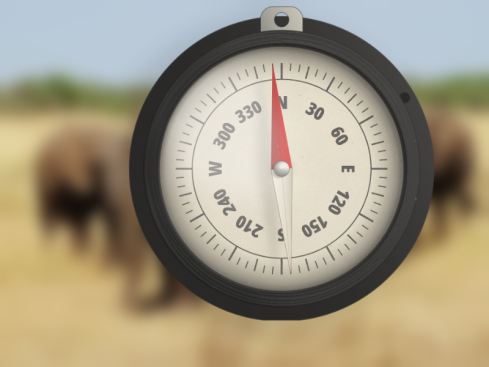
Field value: {"value": 355, "unit": "°"}
